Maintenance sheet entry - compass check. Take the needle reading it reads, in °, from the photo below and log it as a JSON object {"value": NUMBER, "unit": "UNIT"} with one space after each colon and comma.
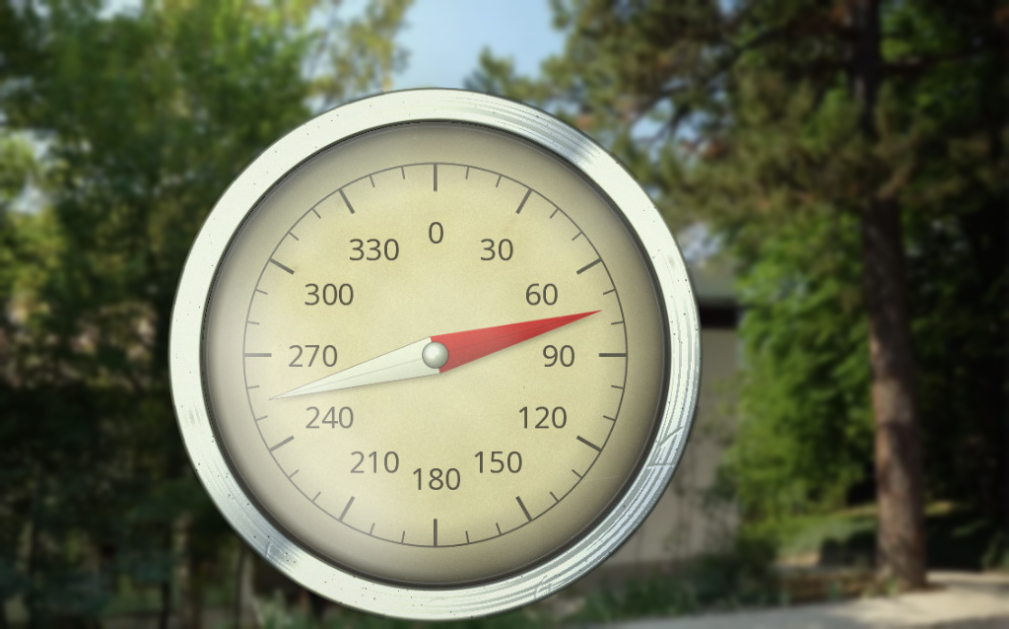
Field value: {"value": 75, "unit": "°"}
